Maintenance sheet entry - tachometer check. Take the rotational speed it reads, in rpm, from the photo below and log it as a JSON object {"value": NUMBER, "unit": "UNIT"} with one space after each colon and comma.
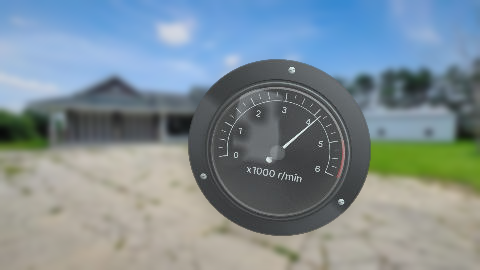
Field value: {"value": 4125, "unit": "rpm"}
